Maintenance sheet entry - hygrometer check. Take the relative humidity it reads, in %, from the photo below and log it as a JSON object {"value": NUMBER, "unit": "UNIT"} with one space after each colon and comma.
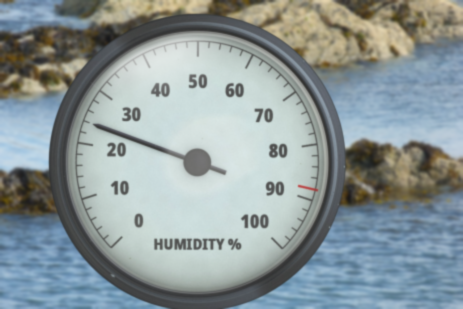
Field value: {"value": 24, "unit": "%"}
